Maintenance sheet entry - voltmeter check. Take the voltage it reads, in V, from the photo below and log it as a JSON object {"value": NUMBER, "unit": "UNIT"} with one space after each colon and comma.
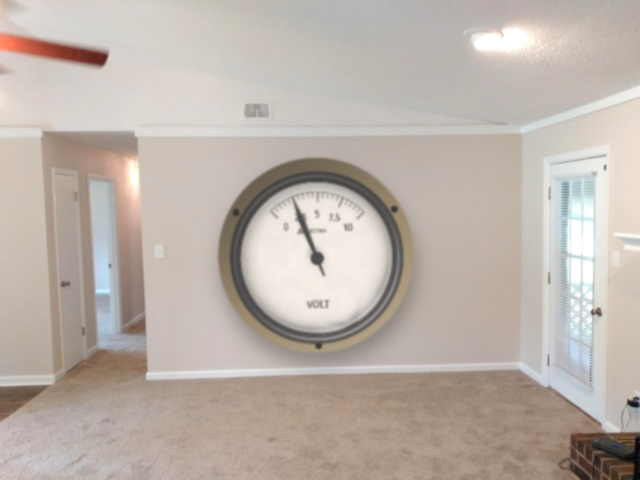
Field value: {"value": 2.5, "unit": "V"}
